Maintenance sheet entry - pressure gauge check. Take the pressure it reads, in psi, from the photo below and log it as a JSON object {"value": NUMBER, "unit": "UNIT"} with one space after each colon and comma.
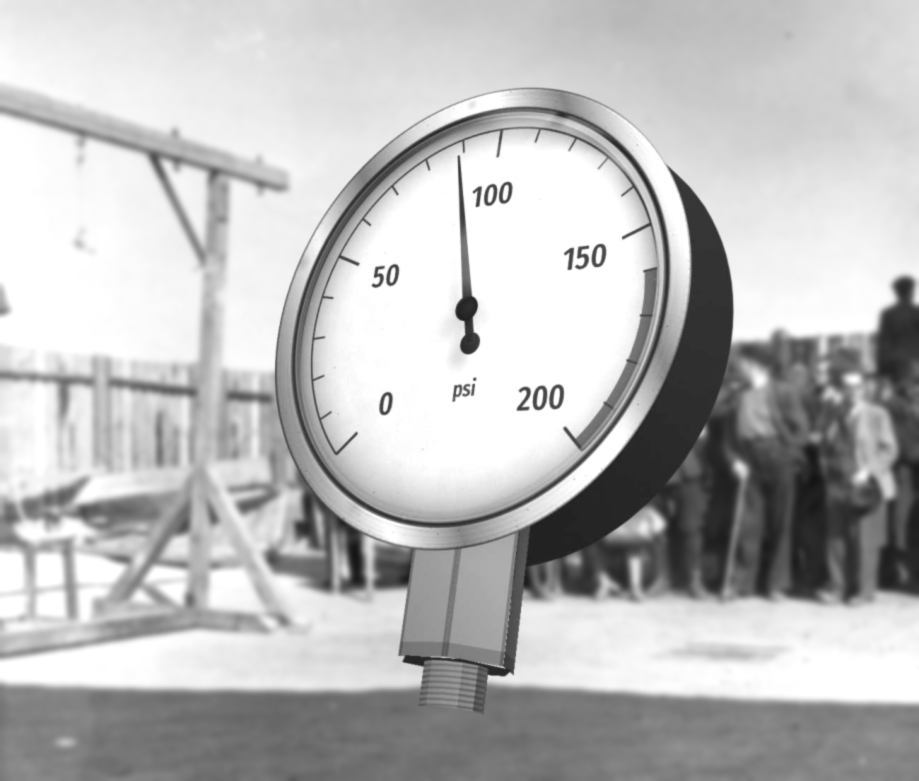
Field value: {"value": 90, "unit": "psi"}
